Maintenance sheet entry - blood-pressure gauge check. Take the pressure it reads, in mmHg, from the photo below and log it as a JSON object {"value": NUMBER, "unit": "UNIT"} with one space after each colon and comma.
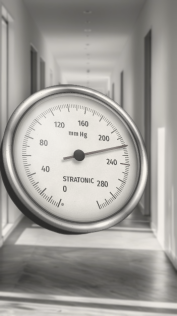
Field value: {"value": 220, "unit": "mmHg"}
